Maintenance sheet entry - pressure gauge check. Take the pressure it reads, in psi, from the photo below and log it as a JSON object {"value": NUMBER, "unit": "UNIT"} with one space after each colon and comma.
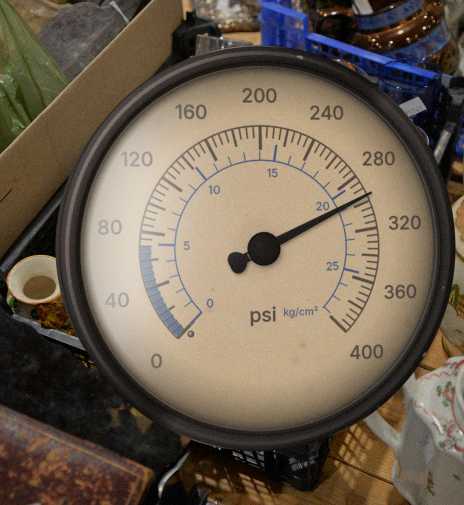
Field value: {"value": 295, "unit": "psi"}
